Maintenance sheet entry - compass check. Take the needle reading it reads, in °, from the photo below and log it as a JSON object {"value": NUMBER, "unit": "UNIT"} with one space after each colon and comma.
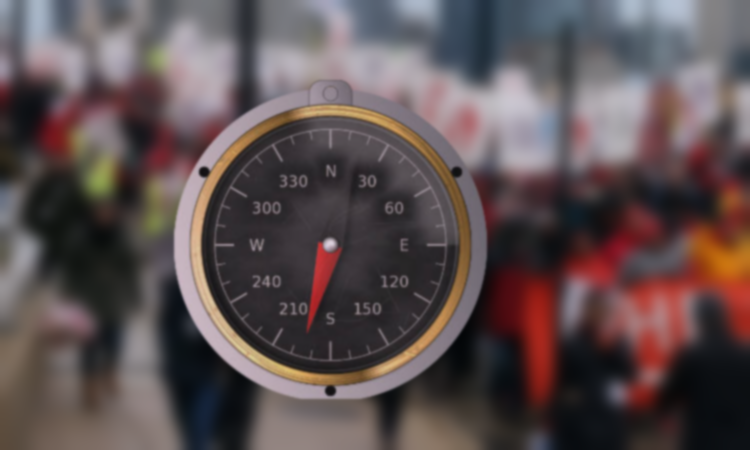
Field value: {"value": 195, "unit": "°"}
